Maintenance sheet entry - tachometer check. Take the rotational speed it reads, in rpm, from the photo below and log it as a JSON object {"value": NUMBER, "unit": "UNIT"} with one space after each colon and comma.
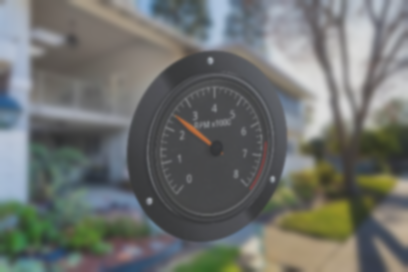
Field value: {"value": 2400, "unit": "rpm"}
